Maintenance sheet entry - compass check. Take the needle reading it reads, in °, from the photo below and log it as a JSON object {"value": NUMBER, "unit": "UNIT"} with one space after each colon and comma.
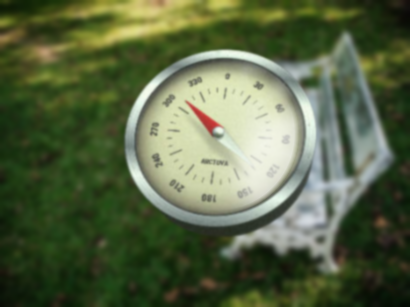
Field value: {"value": 310, "unit": "°"}
